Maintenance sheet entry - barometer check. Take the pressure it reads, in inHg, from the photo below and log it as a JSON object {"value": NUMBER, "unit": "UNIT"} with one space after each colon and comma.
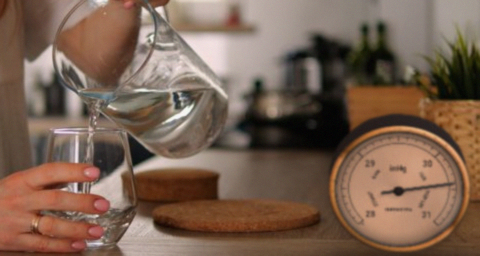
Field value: {"value": 30.4, "unit": "inHg"}
